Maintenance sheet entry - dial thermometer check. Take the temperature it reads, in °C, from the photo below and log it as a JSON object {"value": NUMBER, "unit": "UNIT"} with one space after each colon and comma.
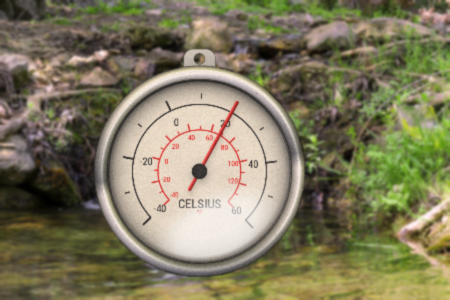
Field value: {"value": 20, "unit": "°C"}
